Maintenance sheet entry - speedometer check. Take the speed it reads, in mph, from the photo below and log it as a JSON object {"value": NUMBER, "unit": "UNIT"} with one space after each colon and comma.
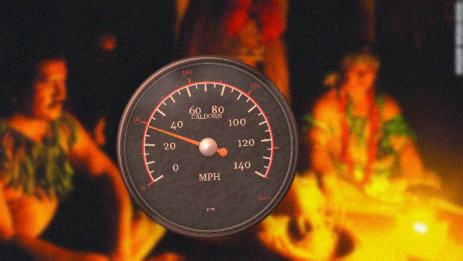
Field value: {"value": 30, "unit": "mph"}
